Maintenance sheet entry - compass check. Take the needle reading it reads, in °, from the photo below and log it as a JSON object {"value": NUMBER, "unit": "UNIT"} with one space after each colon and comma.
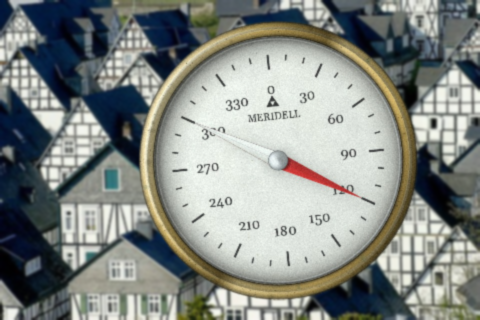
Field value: {"value": 120, "unit": "°"}
